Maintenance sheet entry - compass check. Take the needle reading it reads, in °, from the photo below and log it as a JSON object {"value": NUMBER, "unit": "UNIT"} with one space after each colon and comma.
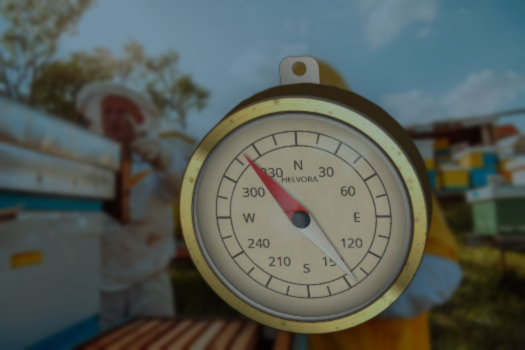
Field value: {"value": 322.5, "unit": "°"}
